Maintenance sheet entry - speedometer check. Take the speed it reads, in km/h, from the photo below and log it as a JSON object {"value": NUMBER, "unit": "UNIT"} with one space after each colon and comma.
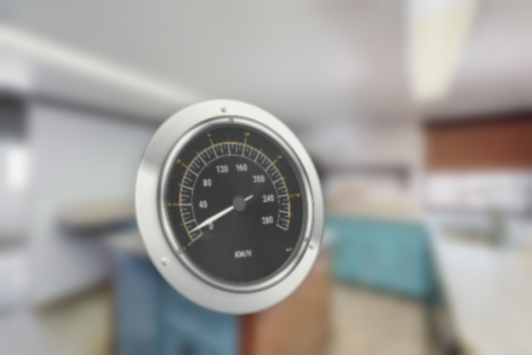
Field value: {"value": 10, "unit": "km/h"}
